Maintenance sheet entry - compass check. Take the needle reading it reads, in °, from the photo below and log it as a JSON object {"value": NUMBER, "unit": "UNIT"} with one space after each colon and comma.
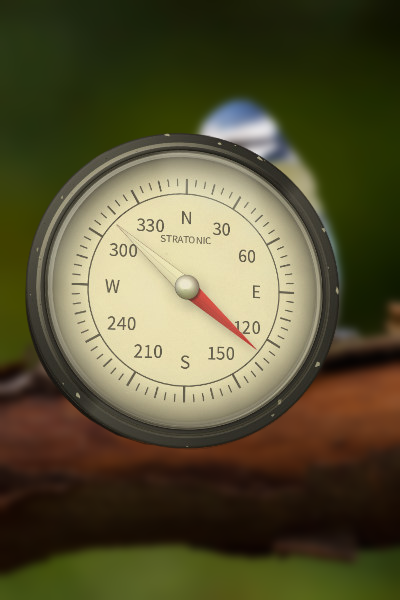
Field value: {"value": 130, "unit": "°"}
